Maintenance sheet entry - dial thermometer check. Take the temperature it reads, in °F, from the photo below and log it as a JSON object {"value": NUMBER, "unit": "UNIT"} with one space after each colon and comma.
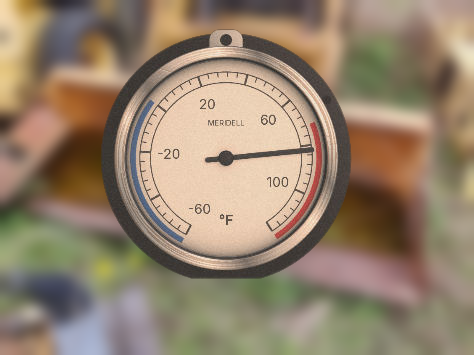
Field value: {"value": 82, "unit": "°F"}
